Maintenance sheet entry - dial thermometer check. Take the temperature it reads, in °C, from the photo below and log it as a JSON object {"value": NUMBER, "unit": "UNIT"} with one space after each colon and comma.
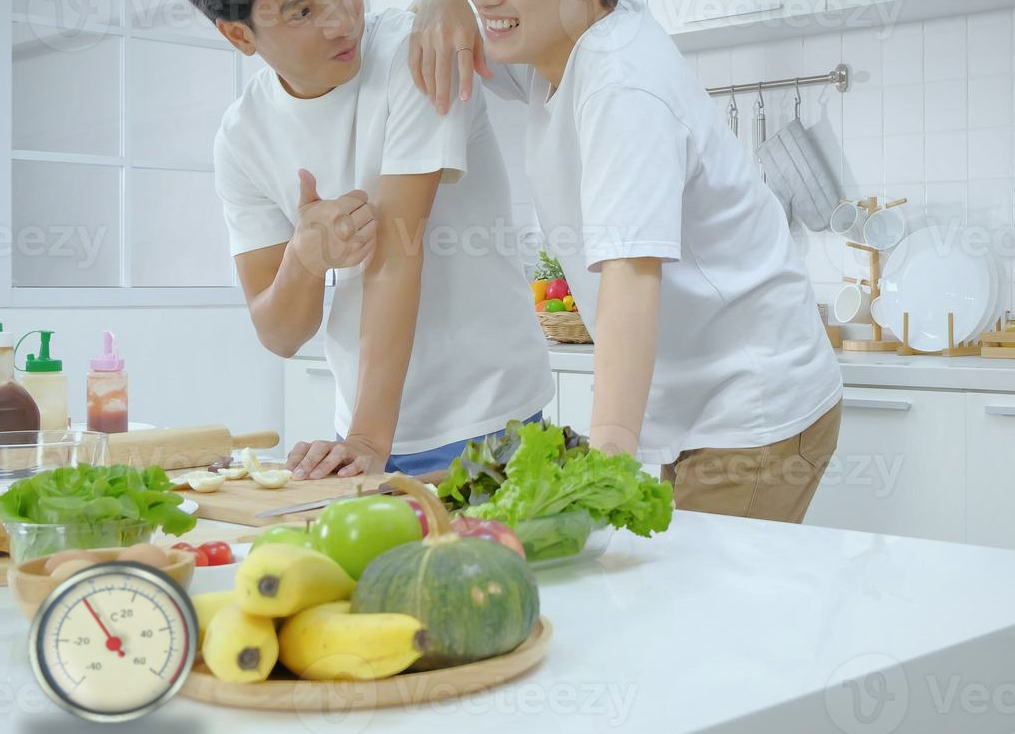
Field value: {"value": 0, "unit": "°C"}
